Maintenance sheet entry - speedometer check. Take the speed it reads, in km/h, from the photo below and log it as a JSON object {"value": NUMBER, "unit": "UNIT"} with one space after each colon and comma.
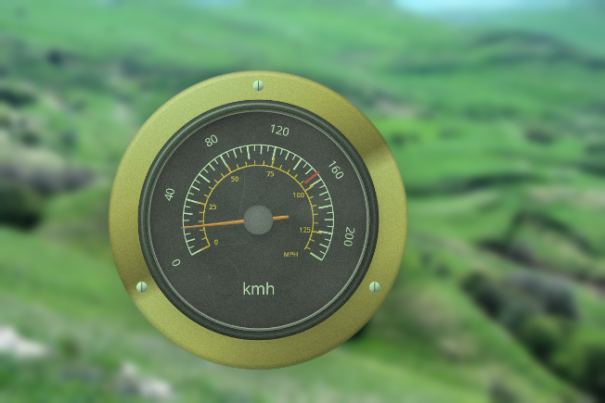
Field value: {"value": 20, "unit": "km/h"}
